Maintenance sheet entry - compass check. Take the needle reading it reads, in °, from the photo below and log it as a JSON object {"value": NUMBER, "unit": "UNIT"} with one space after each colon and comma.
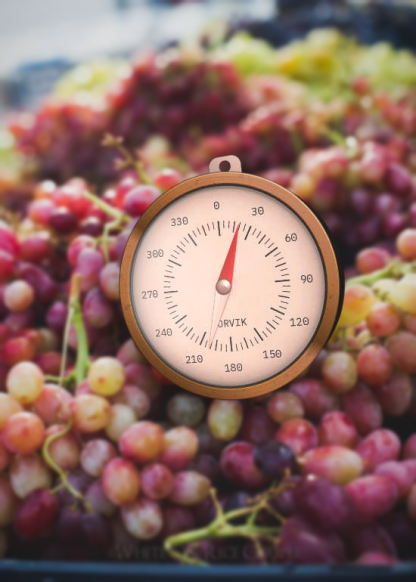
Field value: {"value": 20, "unit": "°"}
